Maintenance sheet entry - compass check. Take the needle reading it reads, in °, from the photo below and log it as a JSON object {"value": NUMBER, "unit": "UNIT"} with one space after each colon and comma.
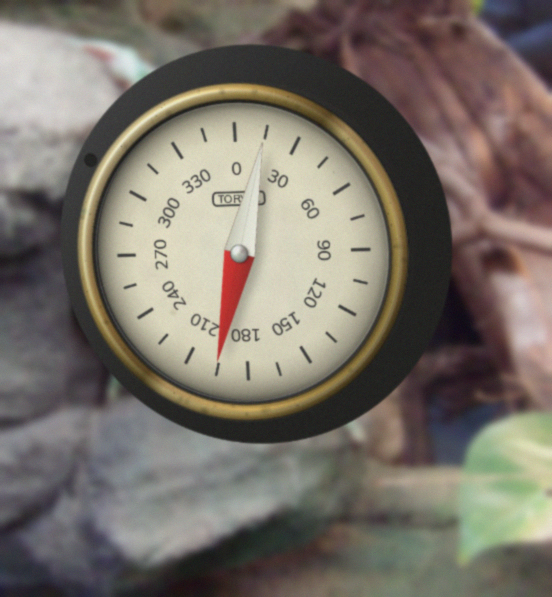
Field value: {"value": 195, "unit": "°"}
